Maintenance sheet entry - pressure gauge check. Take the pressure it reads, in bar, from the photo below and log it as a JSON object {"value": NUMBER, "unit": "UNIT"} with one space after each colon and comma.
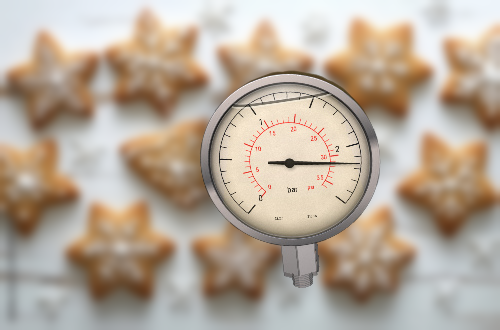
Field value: {"value": 2.15, "unit": "bar"}
